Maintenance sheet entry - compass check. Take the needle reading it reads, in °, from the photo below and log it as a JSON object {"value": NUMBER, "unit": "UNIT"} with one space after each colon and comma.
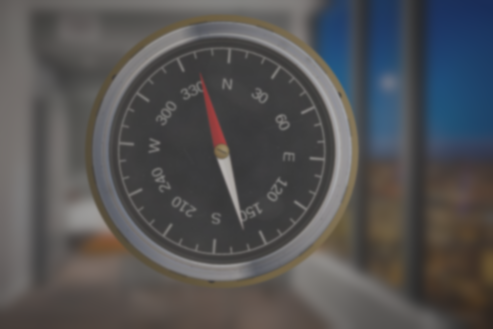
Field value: {"value": 340, "unit": "°"}
